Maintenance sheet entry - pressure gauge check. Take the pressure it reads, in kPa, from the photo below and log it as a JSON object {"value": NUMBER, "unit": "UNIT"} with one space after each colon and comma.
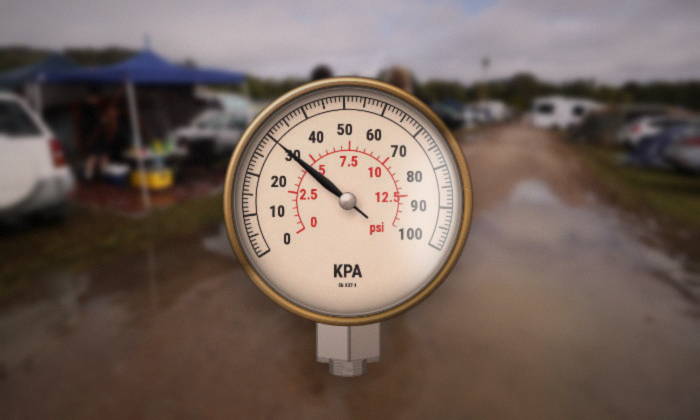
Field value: {"value": 30, "unit": "kPa"}
